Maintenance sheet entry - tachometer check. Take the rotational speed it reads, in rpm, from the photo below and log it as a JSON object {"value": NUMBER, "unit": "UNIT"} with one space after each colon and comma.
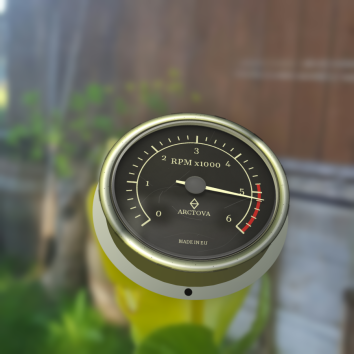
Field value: {"value": 5200, "unit": "rpm"}
